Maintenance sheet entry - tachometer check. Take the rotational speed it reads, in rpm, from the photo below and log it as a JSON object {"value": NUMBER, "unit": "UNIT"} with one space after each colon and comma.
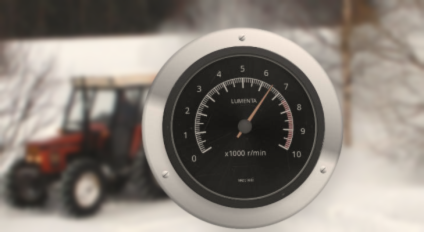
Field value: {"value": 6500, "unit": "rpm"}
